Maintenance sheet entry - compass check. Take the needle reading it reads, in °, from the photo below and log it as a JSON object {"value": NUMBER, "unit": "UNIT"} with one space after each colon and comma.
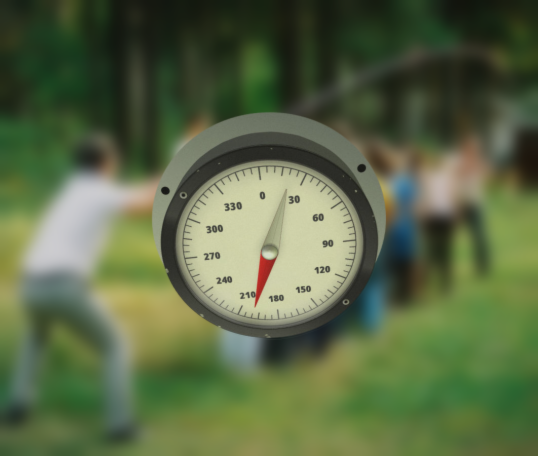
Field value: {"value": 200, "unit": "°"}
